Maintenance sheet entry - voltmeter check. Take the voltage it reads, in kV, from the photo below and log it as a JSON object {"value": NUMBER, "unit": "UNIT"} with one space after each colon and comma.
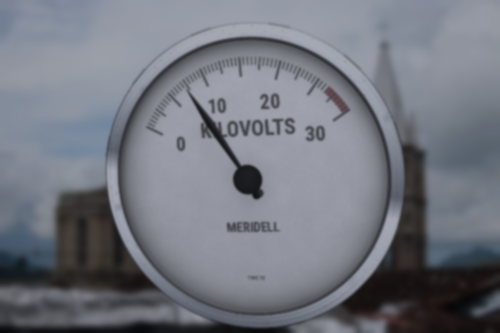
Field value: {"value": 7.5, "unit": "kV"}
